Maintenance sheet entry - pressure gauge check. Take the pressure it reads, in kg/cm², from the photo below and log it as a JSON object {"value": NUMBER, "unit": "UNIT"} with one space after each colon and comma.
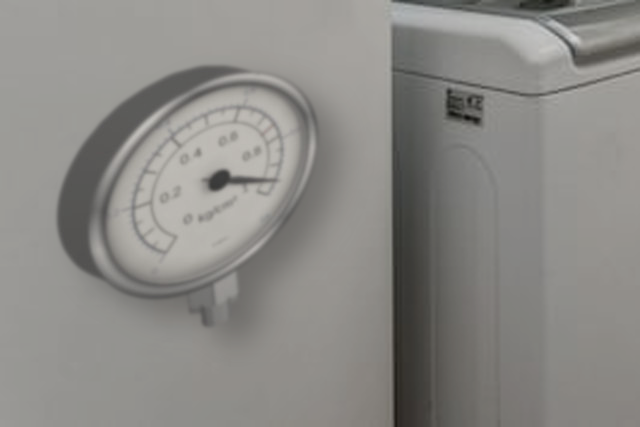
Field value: {"value": 0.95, "unit": "kg/cm²"}
